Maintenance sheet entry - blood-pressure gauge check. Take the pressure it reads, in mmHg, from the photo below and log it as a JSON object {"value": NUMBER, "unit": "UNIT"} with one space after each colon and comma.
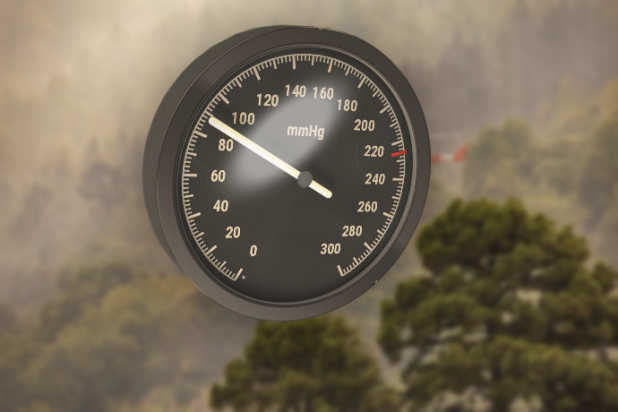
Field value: {"value": 88, "unit": "mmHg"}
